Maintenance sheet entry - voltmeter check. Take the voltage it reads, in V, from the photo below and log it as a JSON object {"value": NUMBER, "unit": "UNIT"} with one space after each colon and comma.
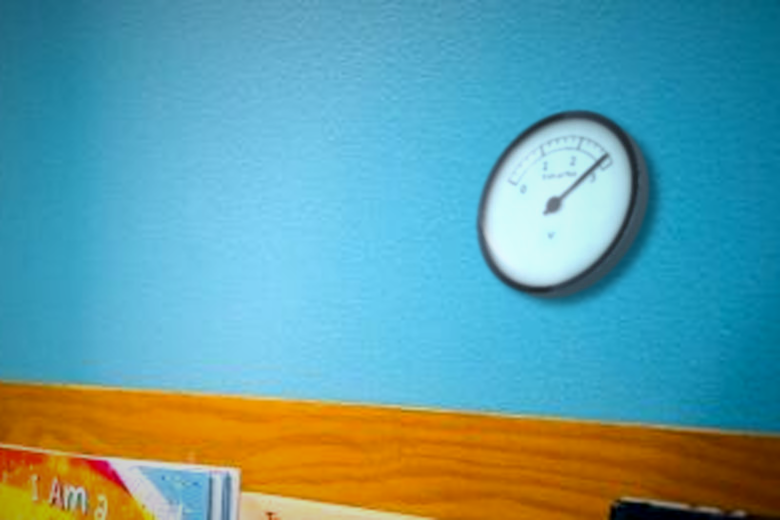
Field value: {"value": 2.8, "unit": "V"}
